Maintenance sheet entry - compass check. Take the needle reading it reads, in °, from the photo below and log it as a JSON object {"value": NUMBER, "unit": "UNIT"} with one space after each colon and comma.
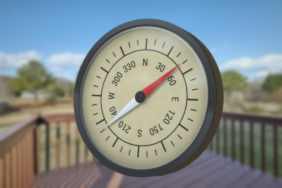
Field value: {"value": 50, "unit": "°"}
